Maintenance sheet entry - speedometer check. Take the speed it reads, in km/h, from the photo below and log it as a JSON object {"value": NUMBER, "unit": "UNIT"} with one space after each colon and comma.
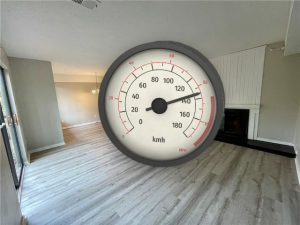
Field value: {"value": 135, "unit": "km/h"}
